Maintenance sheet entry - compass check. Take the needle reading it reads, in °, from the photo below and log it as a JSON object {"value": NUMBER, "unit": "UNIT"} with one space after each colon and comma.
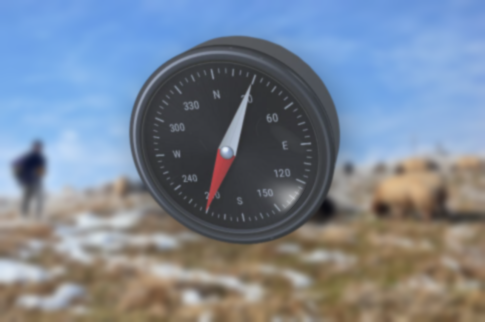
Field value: {"value": 210, "unit": "°"}
